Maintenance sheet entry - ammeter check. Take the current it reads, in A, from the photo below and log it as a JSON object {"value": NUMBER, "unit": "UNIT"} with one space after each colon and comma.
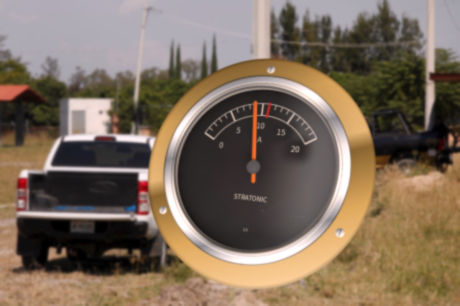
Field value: {"value": 9, "unit": "A"}
